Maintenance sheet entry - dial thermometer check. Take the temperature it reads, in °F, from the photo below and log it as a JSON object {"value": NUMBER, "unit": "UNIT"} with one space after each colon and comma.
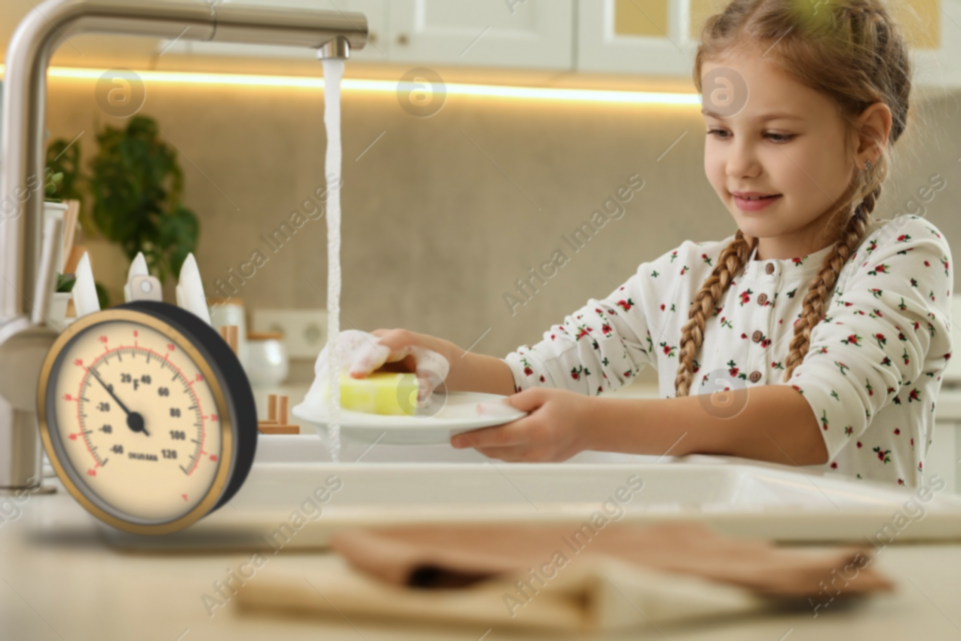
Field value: {"value": 0, "unit": "°F"}
